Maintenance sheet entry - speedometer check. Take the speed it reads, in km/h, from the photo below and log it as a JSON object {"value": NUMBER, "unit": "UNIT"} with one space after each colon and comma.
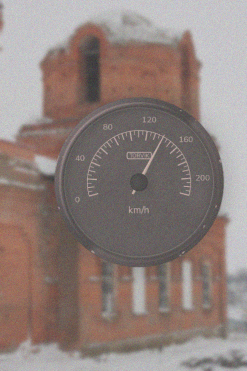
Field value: {"value": 140, "unit": "km/h"}
